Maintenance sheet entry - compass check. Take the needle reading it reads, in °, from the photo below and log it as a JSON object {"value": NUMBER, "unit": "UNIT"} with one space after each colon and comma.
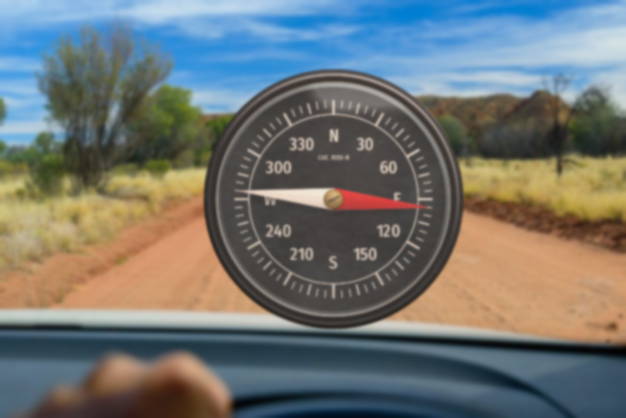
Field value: {"value": 95, "unit": "°"}
